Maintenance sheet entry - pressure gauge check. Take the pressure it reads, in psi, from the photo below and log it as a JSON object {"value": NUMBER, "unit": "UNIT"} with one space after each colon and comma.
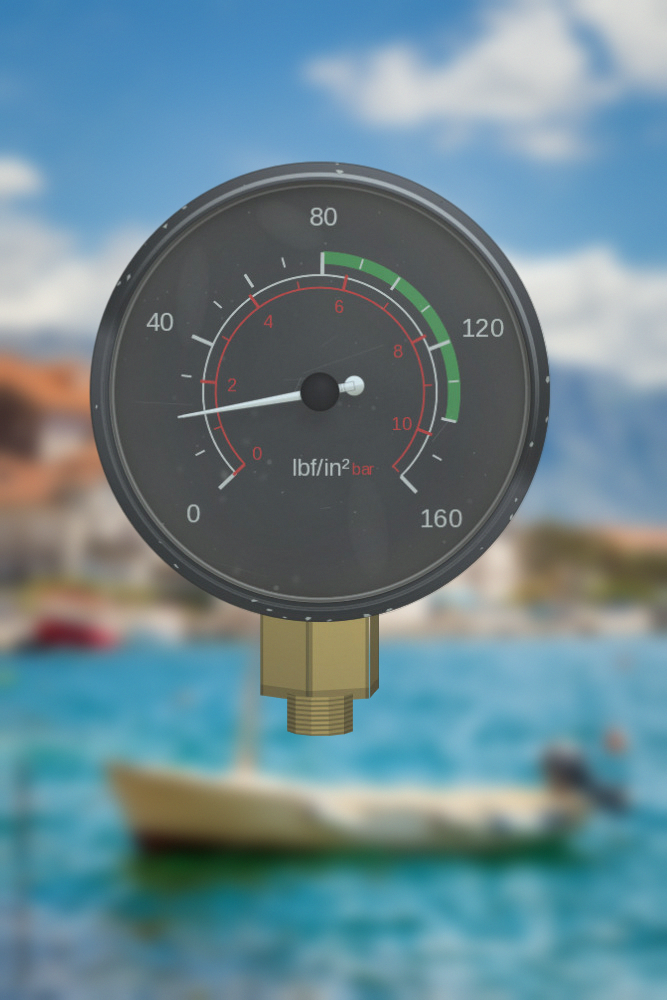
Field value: {"value": 20, "unit": "psi"}
